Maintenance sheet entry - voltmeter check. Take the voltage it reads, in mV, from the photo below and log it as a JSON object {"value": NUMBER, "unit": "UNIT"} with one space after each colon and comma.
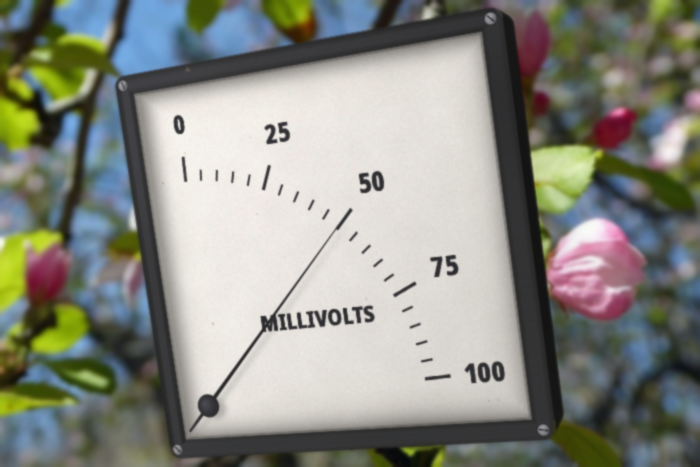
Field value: {"value": 50, "unit": "mV"}
